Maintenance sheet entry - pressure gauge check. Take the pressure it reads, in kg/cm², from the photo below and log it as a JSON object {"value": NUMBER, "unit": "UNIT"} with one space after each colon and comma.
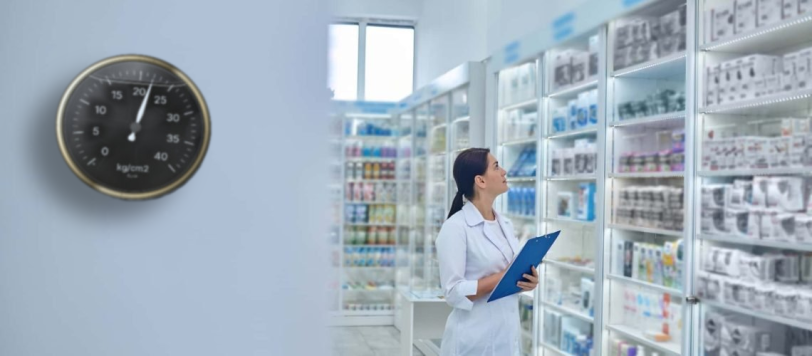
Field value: {"value": 22, "unit": "kg/cm²"}
